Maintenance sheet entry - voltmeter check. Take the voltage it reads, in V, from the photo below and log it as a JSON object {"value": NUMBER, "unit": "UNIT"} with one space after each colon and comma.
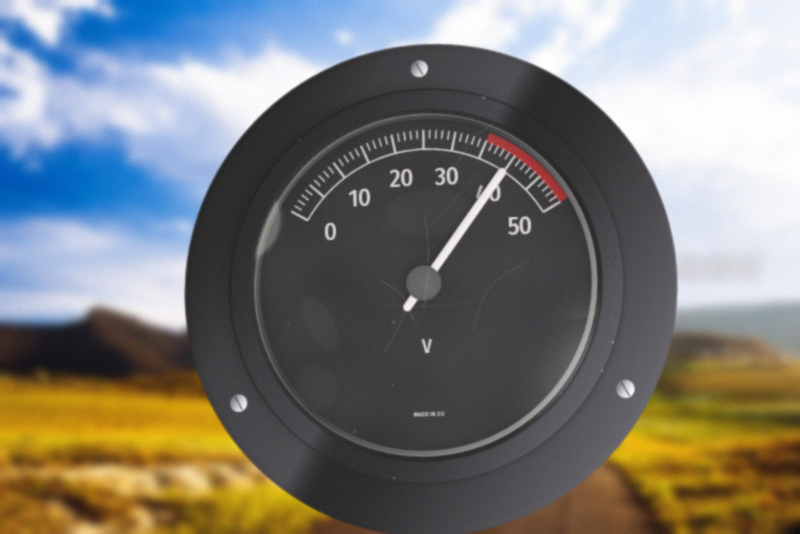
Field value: {"value": 40, "unit": "V"}
